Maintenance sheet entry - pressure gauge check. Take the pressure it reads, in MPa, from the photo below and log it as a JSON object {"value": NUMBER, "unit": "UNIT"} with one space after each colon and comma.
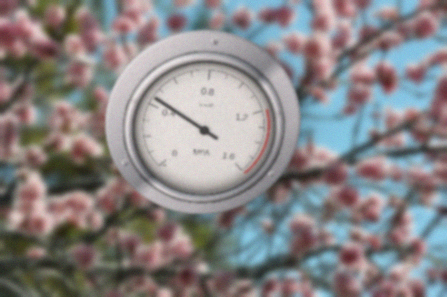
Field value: {"value": 0.45, "unit": "MPa"}
